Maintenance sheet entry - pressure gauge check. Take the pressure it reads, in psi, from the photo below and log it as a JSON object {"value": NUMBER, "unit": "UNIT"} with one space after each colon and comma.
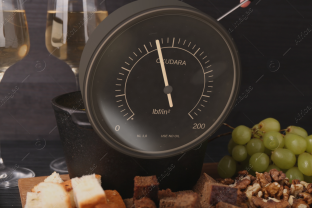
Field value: {"value": 85, "unit": "psi"}
